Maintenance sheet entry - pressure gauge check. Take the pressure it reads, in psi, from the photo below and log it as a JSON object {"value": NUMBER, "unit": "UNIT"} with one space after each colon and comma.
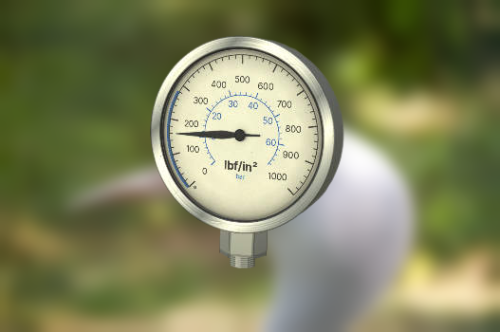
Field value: {"value": 160, "unit": "psi"}
